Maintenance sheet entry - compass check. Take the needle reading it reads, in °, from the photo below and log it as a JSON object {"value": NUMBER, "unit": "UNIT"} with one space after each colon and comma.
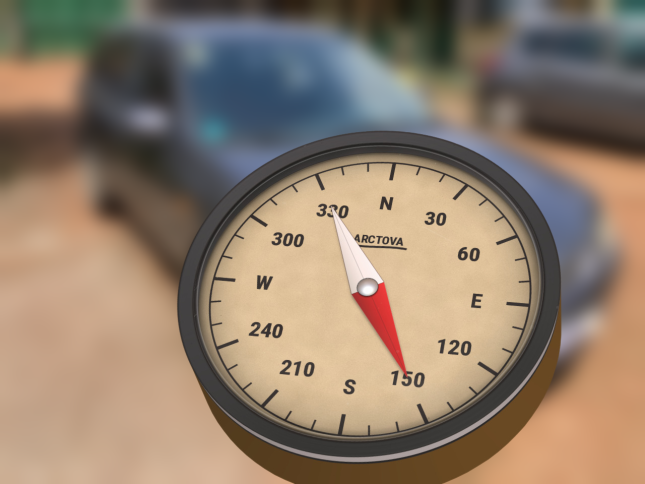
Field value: {"value": 150, "unit": "°"}
